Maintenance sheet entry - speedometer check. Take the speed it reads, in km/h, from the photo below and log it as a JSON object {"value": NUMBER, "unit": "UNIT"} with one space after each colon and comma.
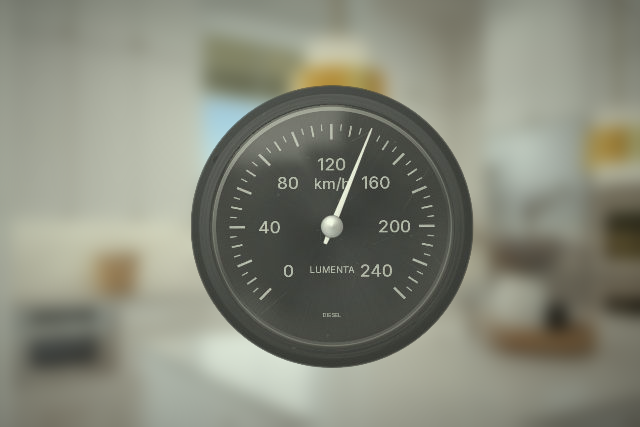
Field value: {"value": 140, "unit": "km/h"}
